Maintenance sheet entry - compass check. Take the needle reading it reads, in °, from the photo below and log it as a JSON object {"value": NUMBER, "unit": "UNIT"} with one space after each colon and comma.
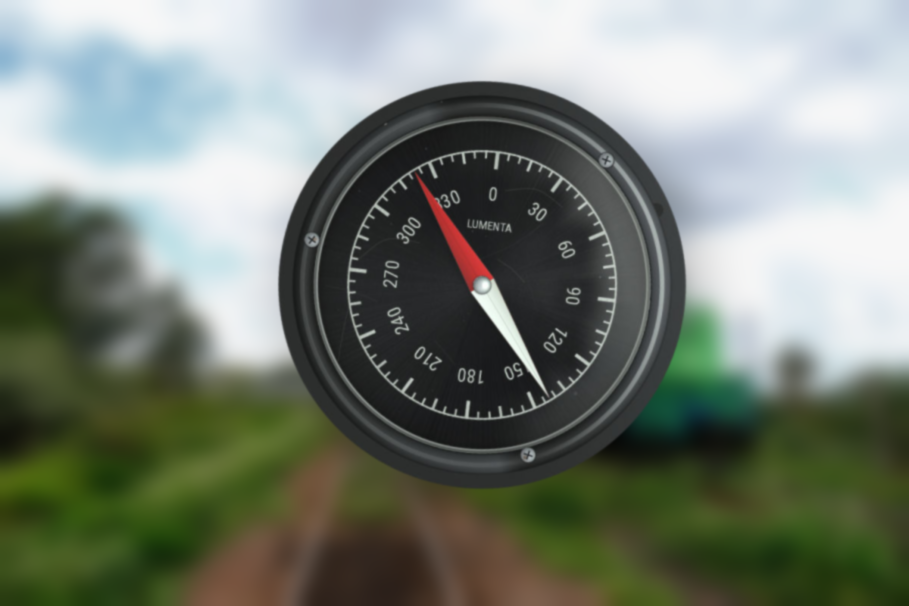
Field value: {"value": 322.5, "unit": "°"}
